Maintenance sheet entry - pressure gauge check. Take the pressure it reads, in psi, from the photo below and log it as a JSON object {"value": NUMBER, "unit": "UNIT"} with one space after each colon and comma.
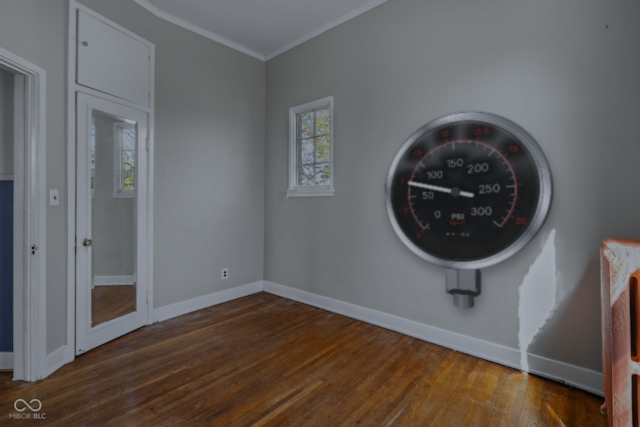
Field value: {"value": 70, "unit": "psi"}
